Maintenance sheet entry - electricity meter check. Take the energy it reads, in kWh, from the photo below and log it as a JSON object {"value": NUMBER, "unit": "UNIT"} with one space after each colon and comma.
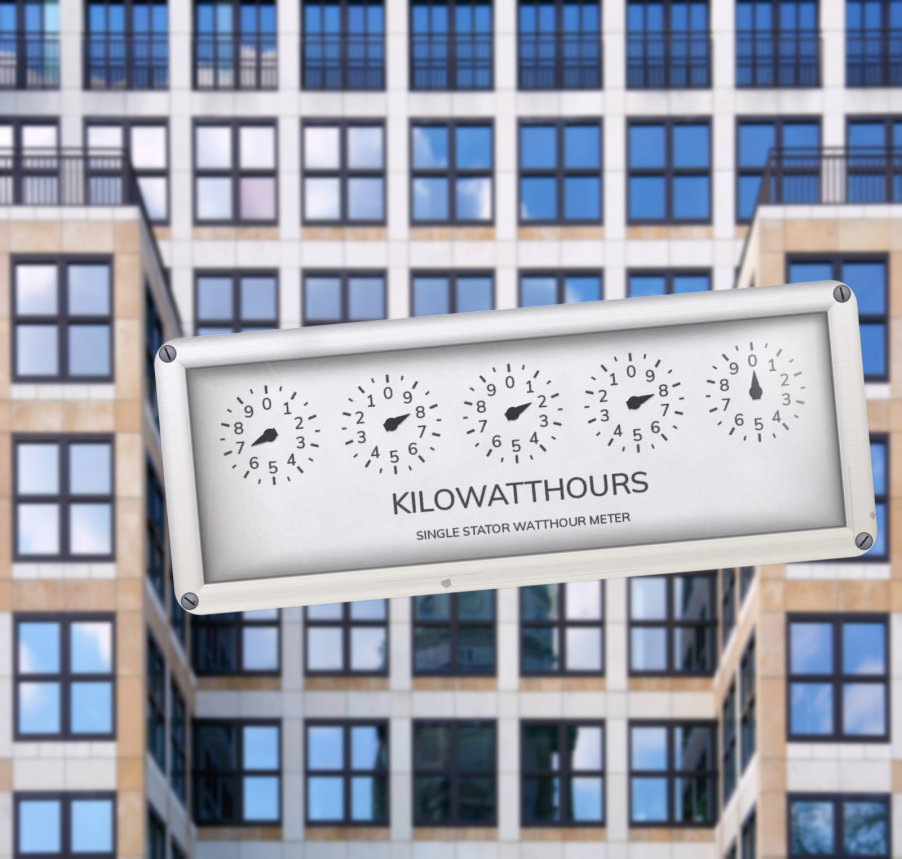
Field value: {"value": 68180, "unit": "kWh"}
